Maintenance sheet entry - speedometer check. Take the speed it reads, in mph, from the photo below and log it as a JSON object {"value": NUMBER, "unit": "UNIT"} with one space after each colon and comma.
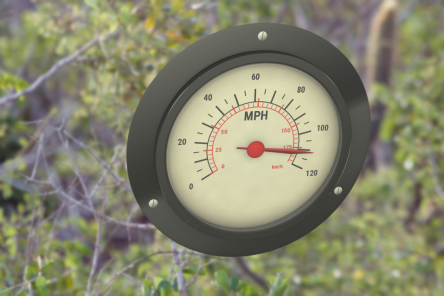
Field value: {"value": 110, "unit": "mph"}
